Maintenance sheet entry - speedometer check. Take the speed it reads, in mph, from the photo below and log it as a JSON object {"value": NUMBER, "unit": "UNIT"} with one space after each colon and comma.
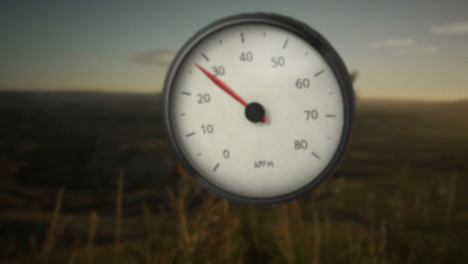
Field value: {"value": 27.5, "unit": "mph"}
